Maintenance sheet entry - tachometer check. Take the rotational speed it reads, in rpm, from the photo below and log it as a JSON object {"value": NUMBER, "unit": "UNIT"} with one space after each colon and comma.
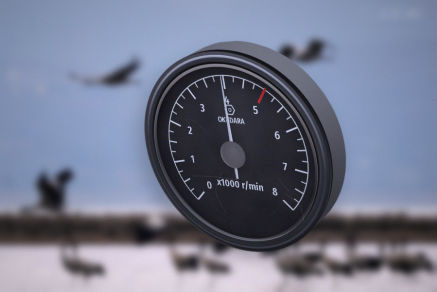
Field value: {"value": 4000, "unit": "rpm"}
